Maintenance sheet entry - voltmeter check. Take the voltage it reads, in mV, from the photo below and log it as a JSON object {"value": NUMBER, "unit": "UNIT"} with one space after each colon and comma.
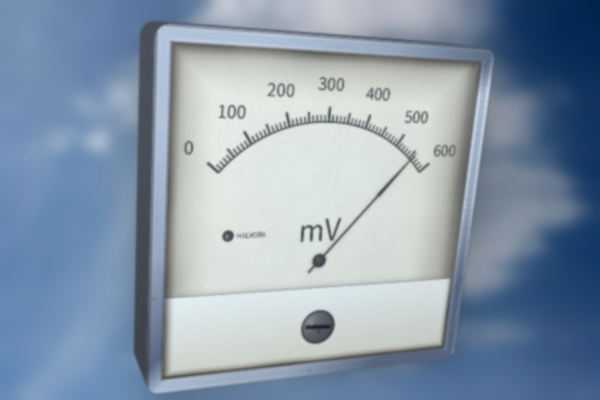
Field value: {"value": 550, "unit": "mV"}
